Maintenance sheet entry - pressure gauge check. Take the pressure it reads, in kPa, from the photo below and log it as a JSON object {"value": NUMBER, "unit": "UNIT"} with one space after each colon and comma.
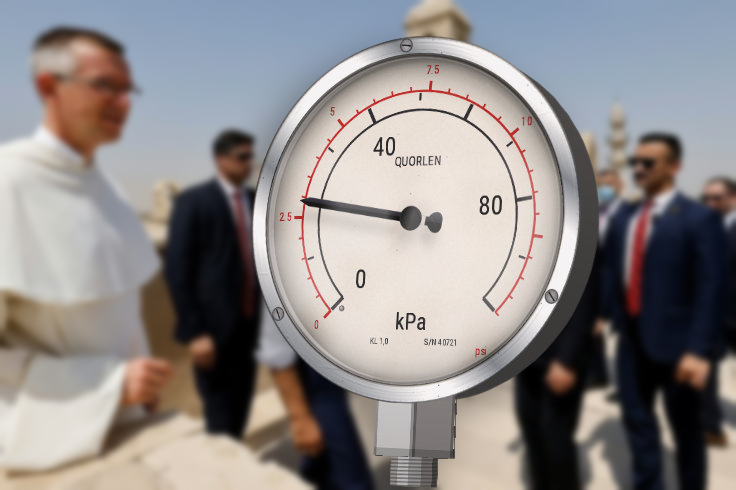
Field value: {"value": 20, "unit": "kPa"}
